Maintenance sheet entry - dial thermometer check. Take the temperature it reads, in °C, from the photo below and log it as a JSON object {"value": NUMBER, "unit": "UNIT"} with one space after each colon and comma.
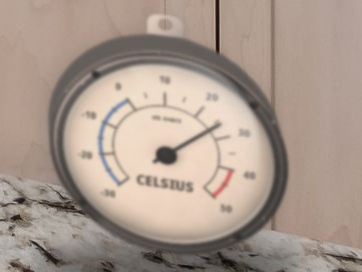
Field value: {"value": 25, "unit": "°C"}
